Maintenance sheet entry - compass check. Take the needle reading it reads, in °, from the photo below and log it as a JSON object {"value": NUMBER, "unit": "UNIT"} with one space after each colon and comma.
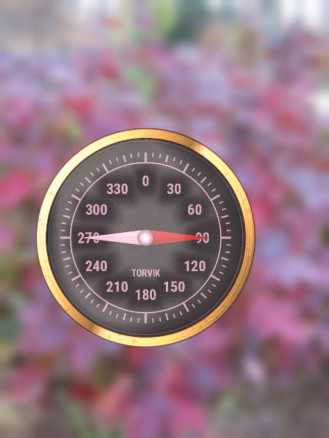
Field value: {"value": 90, "unit": "°"}
